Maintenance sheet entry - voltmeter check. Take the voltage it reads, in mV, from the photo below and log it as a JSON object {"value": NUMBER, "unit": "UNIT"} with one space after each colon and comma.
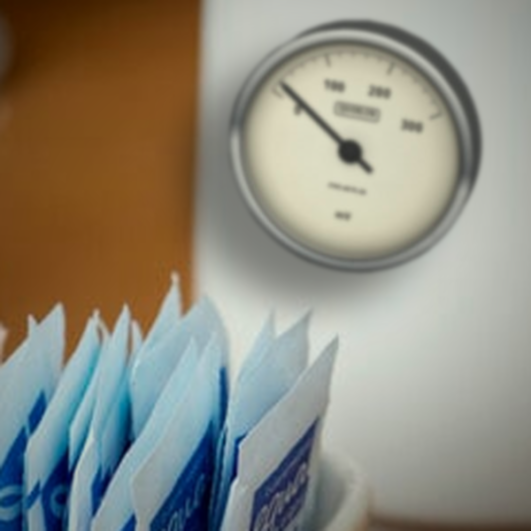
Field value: {"value": 20, "unit": "mV"}
